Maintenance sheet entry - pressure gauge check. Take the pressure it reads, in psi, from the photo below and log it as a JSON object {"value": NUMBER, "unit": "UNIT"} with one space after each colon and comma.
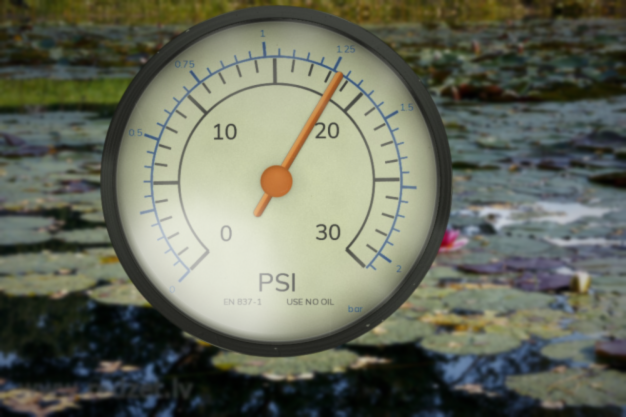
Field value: {"value": 18.5, "unit": "psi"}
